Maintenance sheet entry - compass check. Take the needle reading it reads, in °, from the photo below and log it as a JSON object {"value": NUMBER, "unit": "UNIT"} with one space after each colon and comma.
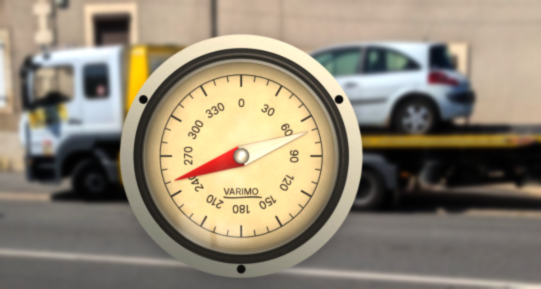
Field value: {"value": 250, "unit": "°"}
